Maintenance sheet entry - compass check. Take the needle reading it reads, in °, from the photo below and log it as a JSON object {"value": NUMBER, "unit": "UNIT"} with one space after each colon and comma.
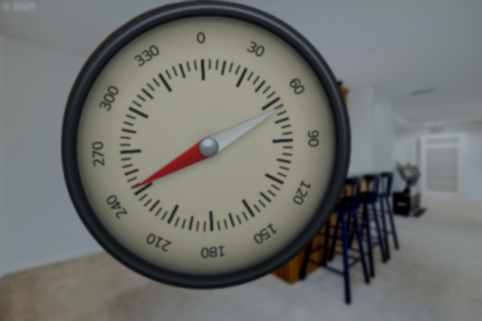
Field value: {"value": 245, "unit": "°"}
